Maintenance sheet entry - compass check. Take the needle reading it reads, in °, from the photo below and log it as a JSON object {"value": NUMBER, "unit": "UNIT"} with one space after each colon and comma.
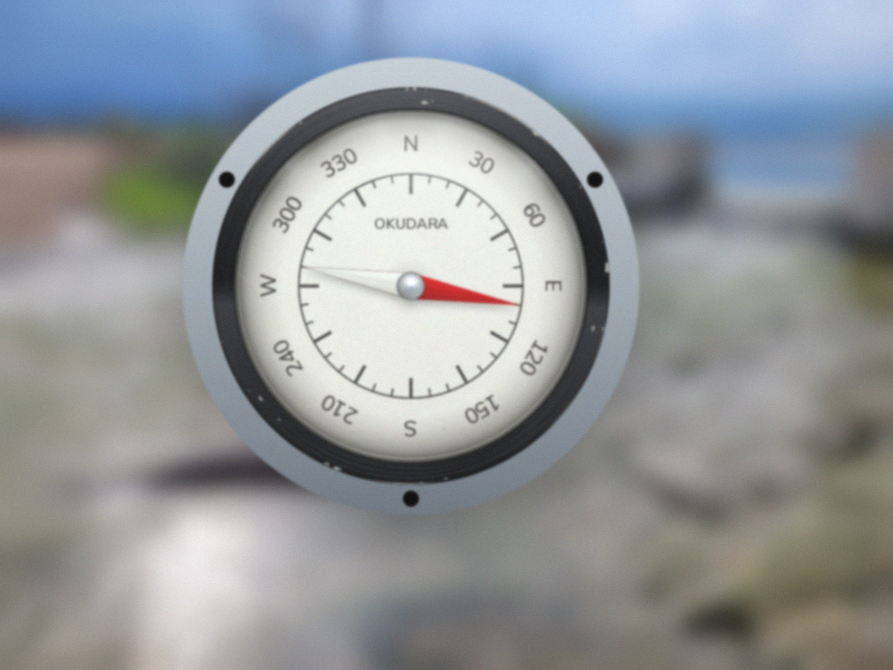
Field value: {"value": 100, "unit": "°"}
